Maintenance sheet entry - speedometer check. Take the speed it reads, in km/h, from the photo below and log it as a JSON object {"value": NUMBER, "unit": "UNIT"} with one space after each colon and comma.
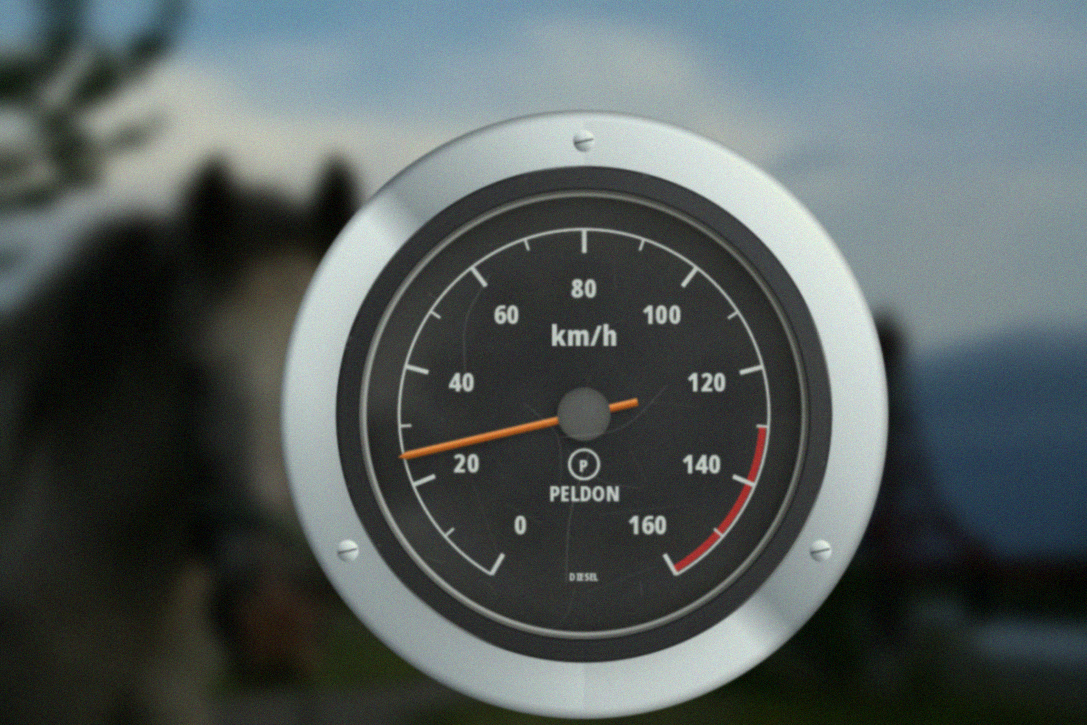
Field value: {"value": 25, "unit": "km/h"}
